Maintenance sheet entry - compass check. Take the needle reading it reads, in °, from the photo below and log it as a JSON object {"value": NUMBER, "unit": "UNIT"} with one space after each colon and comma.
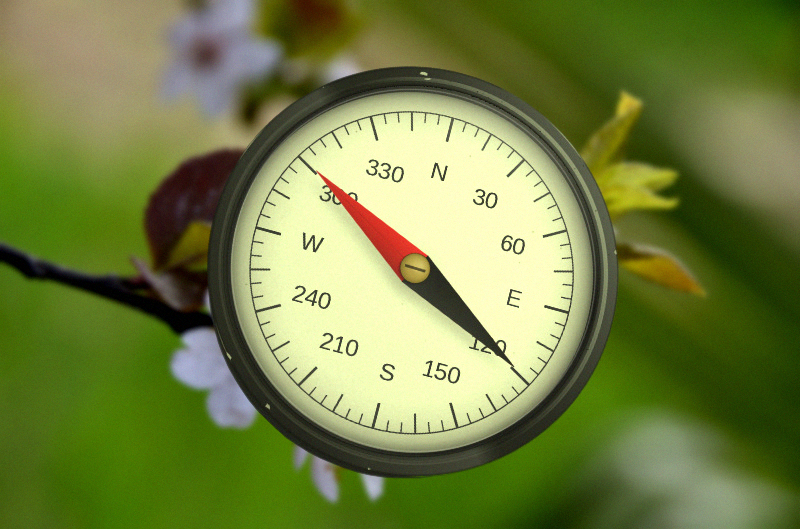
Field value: {"value": 300, "unit": "°"}
